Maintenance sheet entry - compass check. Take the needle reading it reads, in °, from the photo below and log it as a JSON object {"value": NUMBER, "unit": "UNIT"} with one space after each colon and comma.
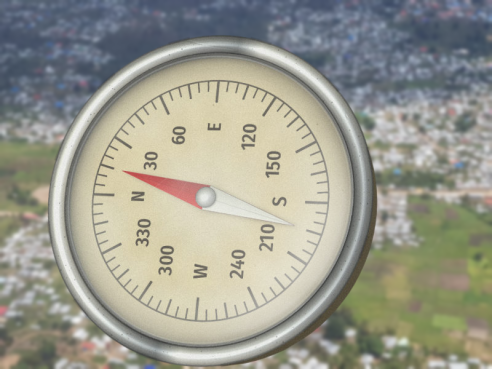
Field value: {"value": 15, "unit": "°"}
